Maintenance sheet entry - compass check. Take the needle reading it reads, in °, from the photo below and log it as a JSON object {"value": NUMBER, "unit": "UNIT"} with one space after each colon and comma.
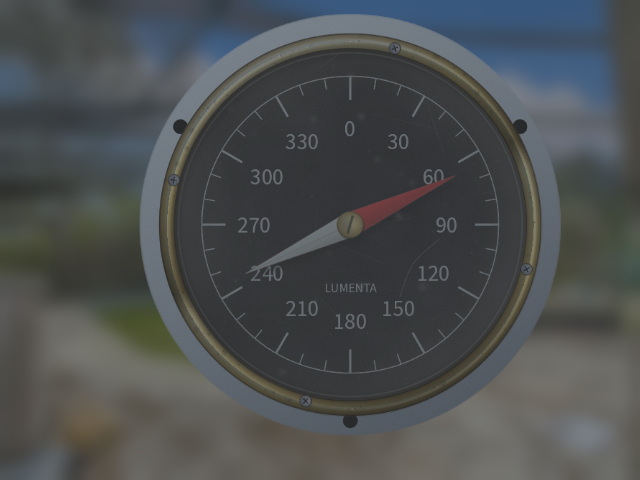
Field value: {"value": 65, "unit": "°"}
